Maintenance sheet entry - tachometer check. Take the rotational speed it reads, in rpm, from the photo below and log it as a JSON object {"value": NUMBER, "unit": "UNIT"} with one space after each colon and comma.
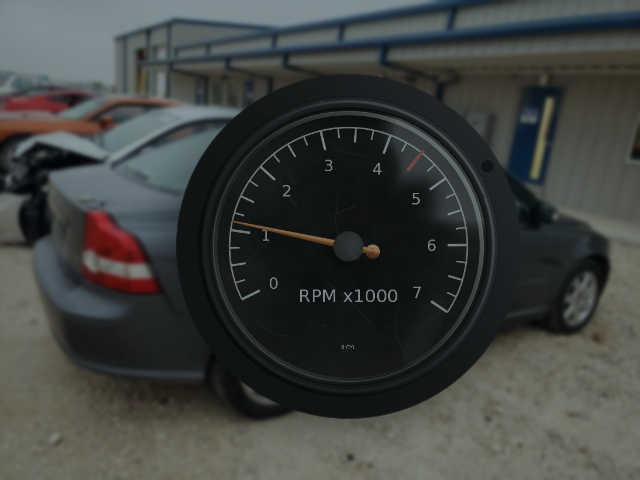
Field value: {"value": 1125, "unit": "rpm"}
